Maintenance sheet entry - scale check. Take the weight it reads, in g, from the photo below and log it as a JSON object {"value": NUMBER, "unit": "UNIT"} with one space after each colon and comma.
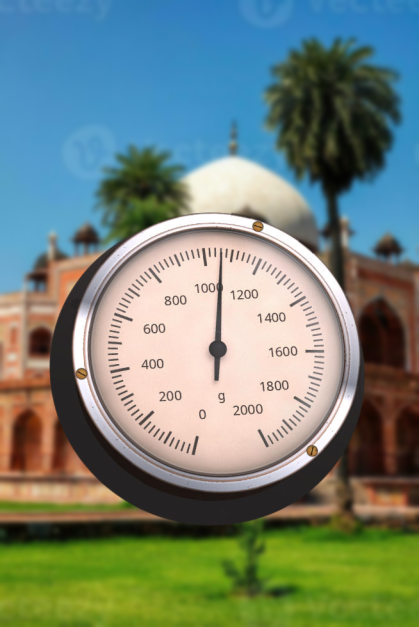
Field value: {"value": 1060, "unit": "g"}
